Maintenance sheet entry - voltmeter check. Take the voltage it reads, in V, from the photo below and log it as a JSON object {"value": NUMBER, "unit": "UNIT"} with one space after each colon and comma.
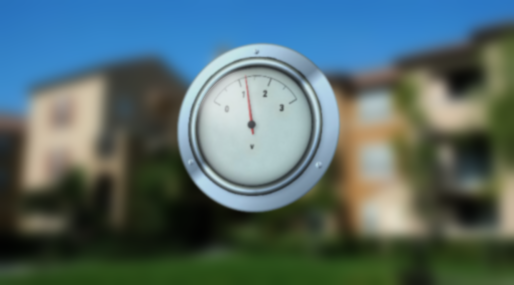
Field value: {"value": 1.25, "unit": "V"}
